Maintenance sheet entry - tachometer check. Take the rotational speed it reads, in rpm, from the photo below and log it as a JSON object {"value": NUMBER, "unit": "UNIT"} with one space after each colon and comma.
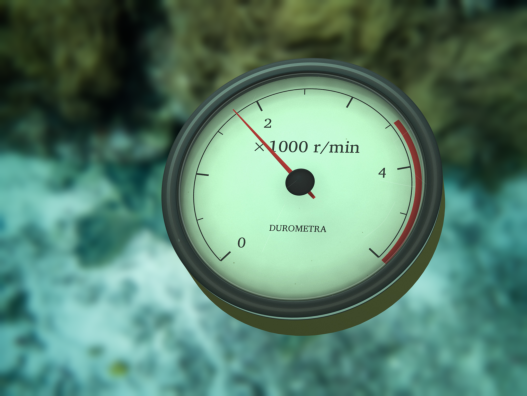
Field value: {"value": 1750, "unit": "rpm"}
